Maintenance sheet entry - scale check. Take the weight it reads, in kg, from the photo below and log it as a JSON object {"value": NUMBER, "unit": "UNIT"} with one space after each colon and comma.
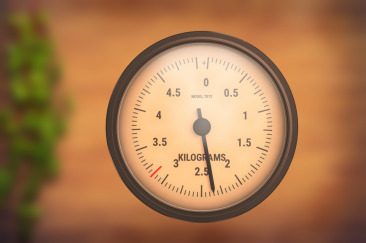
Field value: {"value": 2.35, "unit": "kg"}
